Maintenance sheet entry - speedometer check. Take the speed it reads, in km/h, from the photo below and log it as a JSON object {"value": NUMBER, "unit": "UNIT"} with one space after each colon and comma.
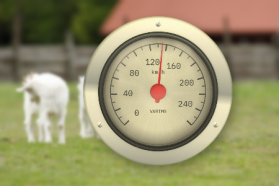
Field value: {"value": 135, "unit": "km/h"}
